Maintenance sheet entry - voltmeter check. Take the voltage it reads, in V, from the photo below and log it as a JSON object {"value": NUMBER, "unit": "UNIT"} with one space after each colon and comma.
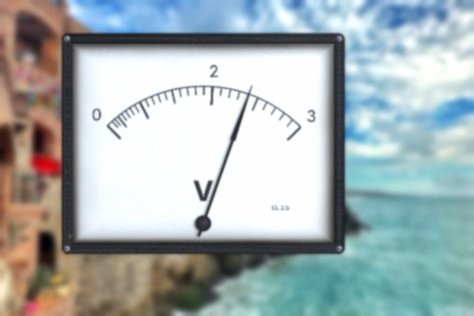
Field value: {"value": 2.4, "unit": "V"}
